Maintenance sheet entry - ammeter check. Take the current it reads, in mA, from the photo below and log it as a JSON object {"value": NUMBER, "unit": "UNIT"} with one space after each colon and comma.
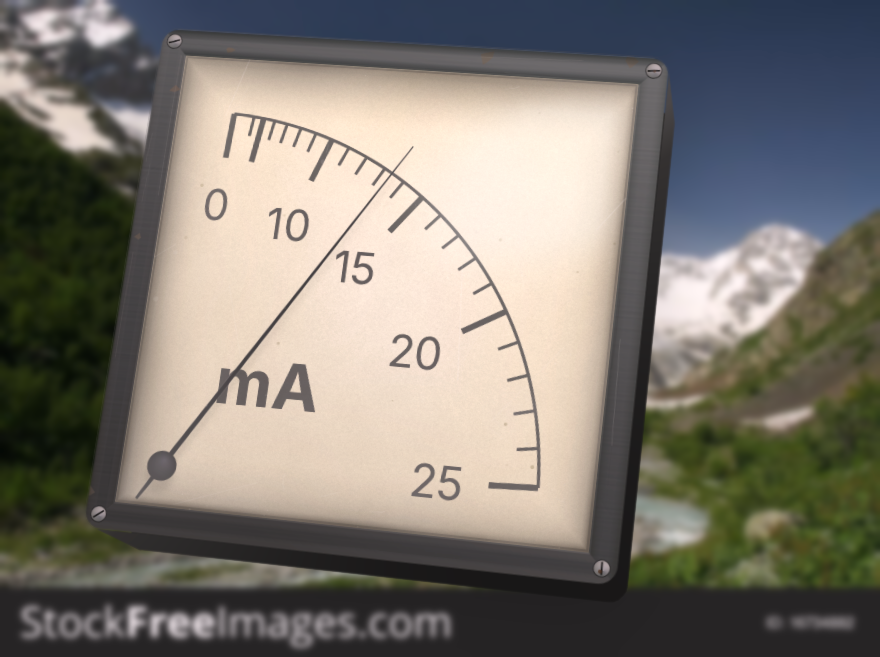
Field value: {"value": 13.5, "unit": "mA"}
